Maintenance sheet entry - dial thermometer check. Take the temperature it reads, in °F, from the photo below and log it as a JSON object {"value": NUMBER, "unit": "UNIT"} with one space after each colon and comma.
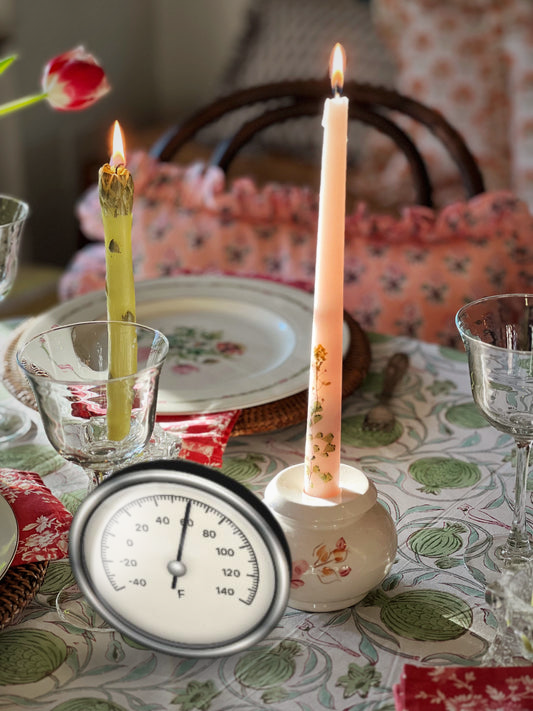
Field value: {"value": 60, "unit": "°F"}
